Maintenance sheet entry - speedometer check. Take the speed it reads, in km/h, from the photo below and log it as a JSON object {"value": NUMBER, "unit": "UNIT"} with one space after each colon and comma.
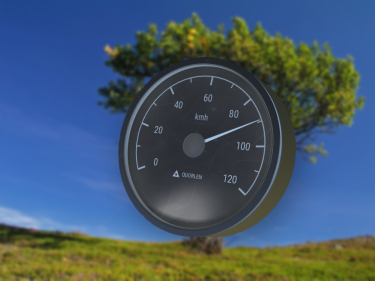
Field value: {"value": 90, "unit": "km/h"}
